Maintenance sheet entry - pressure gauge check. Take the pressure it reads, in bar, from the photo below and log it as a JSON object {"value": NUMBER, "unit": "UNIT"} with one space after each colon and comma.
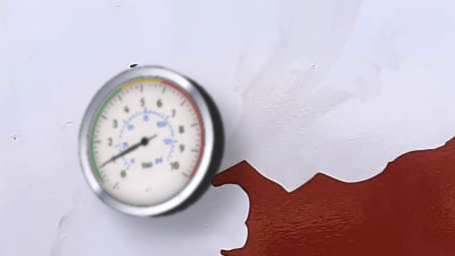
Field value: {"value": 1, "unit": "bar"}
